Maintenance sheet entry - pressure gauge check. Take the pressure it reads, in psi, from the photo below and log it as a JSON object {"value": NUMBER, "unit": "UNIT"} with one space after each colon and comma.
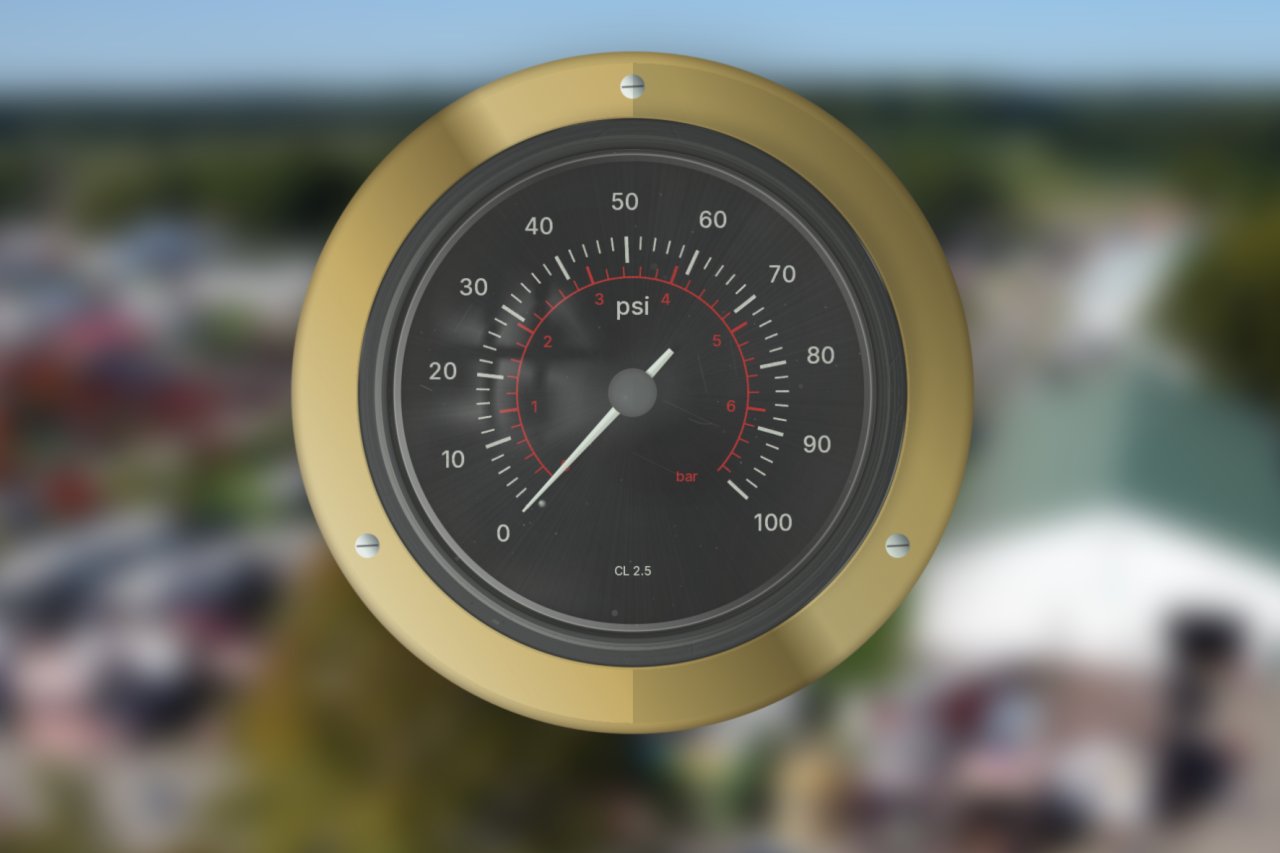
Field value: {"value": 0, "unit": "psi"}
